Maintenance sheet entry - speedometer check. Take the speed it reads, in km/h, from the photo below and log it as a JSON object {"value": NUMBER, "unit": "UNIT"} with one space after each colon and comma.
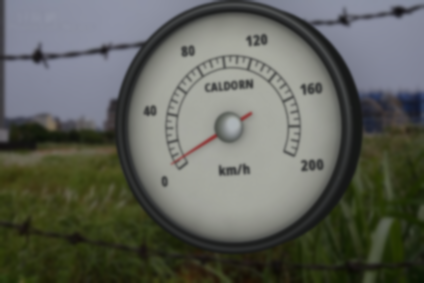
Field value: {"value": 5, "unit": "km/h"}
